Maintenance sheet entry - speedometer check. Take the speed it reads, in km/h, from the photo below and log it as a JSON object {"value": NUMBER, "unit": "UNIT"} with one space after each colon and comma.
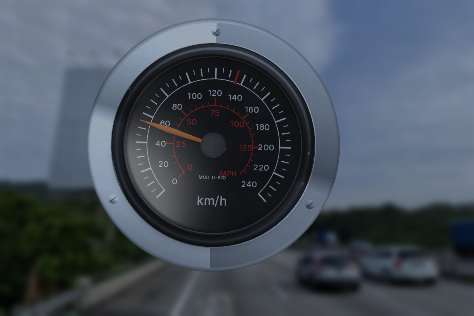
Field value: {"value": 55, "unit": "km/h"}
